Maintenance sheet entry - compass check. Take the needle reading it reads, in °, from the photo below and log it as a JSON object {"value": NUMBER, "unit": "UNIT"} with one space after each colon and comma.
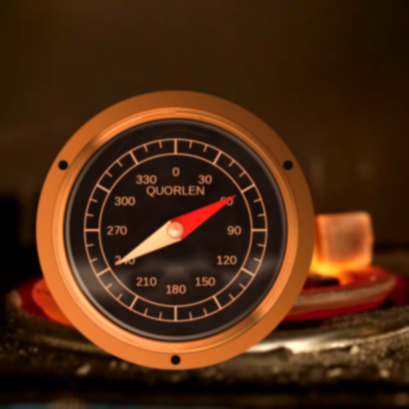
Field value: {"value": 60, "unit": "°"}
